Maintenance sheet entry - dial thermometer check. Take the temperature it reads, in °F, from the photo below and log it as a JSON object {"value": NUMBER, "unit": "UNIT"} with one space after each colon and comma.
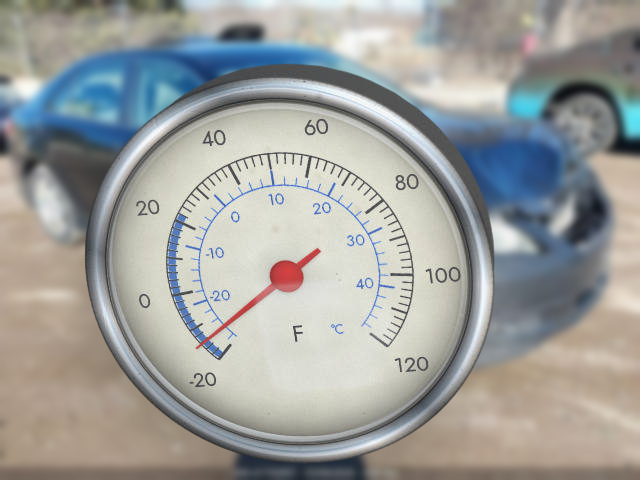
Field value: {"value": -14, "unit": "°F"}
